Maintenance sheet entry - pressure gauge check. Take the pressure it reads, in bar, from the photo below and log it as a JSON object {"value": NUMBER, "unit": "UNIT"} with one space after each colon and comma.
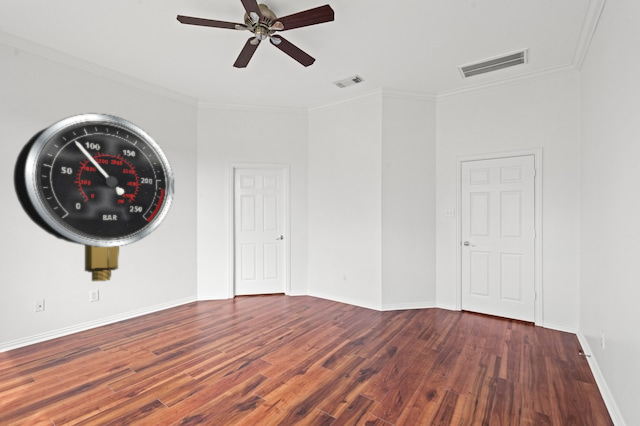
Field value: {"value": 85, "unit": "bar"}
